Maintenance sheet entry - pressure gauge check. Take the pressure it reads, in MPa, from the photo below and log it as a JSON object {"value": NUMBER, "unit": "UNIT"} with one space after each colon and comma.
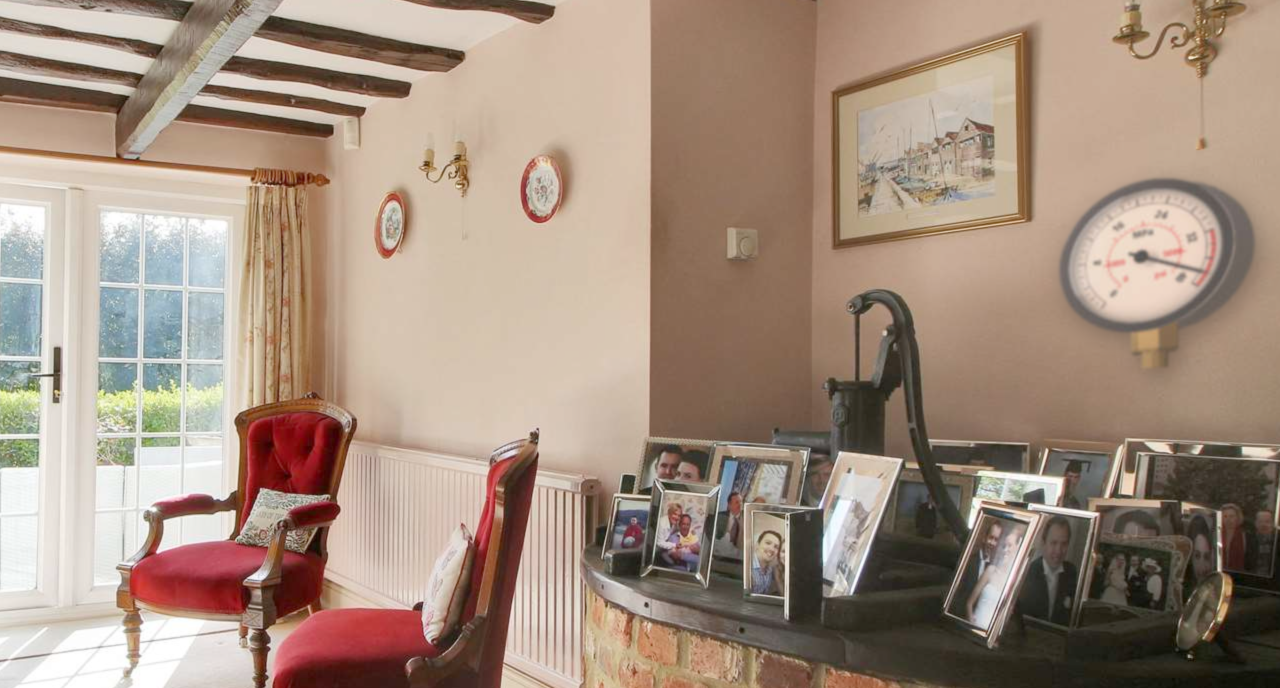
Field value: {"value": 38, "unit": "MPa"}
